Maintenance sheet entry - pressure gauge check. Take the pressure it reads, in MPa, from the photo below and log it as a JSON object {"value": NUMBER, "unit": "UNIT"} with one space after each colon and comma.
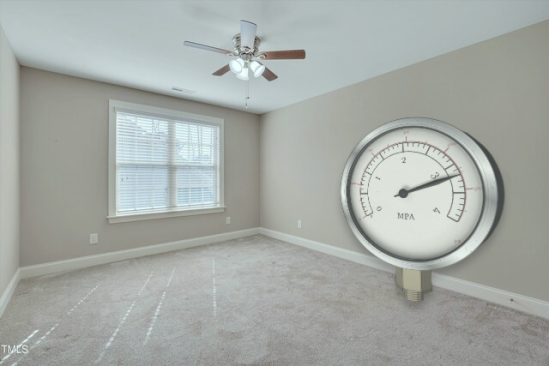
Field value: {"value": 3.2, "unit": "MPa"}
